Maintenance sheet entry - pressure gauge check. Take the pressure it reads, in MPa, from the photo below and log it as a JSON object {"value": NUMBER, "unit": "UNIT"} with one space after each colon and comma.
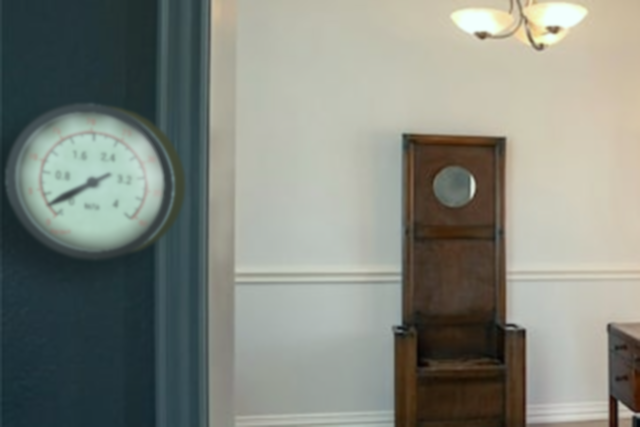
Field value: {"value": 0.2, "unit": "MPa"}
